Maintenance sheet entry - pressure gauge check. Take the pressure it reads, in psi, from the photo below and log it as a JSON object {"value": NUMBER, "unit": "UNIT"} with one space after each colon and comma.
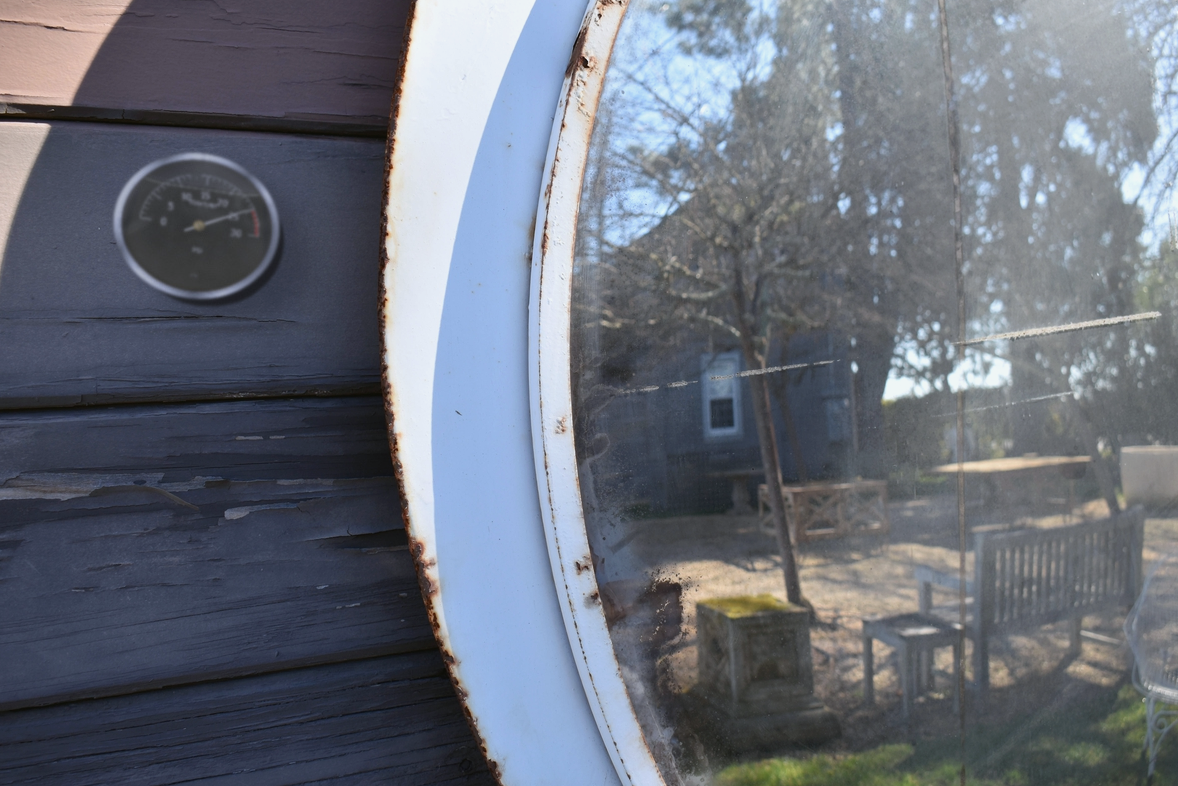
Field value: {"value": 25, "unit": "psi"}
